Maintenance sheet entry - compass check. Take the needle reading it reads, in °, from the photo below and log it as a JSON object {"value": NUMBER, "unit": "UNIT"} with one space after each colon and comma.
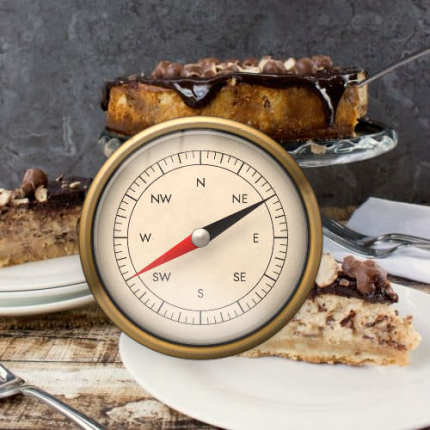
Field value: {"value": 240, "unit": "°"}
